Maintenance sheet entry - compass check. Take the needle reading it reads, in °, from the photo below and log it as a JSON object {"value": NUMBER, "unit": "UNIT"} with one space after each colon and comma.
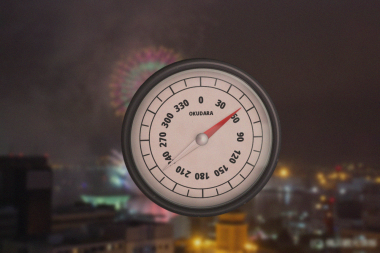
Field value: {"value": 52.5, "unit": "°"}
